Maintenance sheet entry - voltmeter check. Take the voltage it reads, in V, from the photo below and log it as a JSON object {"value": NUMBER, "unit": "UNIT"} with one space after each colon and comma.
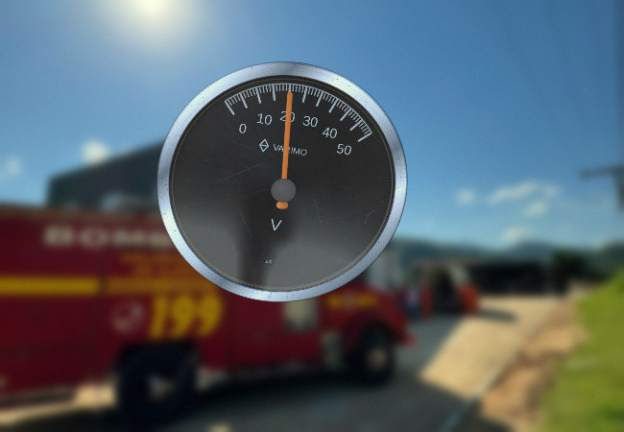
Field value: {"value": 20, "unit": "V"}
